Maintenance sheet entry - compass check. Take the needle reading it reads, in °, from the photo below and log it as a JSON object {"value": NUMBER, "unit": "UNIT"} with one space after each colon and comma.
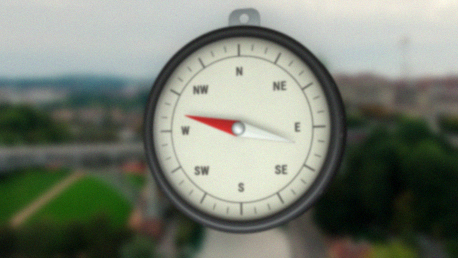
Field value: {"value": 285, "unit": "°"}
